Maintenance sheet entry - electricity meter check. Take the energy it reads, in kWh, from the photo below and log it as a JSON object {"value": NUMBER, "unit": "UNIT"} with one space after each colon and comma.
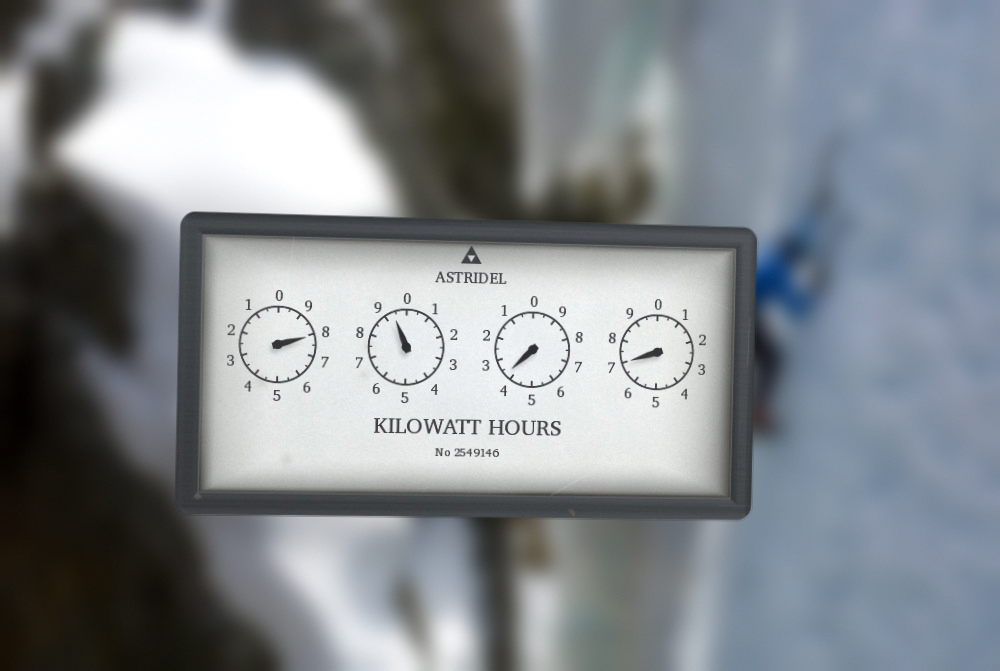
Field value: {"value": 7937, "unit": "kWh"}
